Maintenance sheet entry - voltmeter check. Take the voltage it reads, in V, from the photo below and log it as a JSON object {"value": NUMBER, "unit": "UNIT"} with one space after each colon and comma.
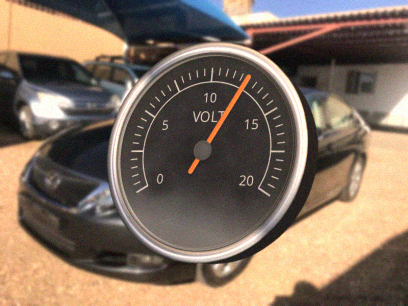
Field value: {"value": 12.5, "unit": "V"}
